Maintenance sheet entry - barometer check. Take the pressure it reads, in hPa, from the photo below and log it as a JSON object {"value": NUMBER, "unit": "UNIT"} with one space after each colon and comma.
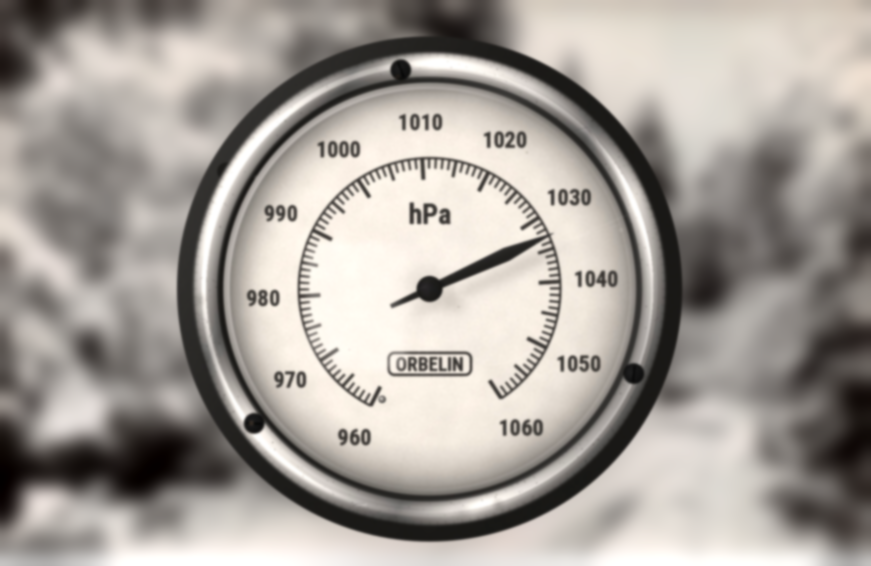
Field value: {"value": 1033, "unit": "hPa"}
